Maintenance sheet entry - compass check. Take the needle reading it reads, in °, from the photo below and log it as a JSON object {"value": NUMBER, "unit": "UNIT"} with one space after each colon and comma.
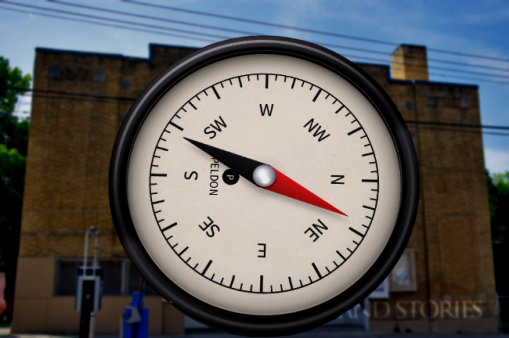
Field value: {"value": 25, "unit": "°"}
